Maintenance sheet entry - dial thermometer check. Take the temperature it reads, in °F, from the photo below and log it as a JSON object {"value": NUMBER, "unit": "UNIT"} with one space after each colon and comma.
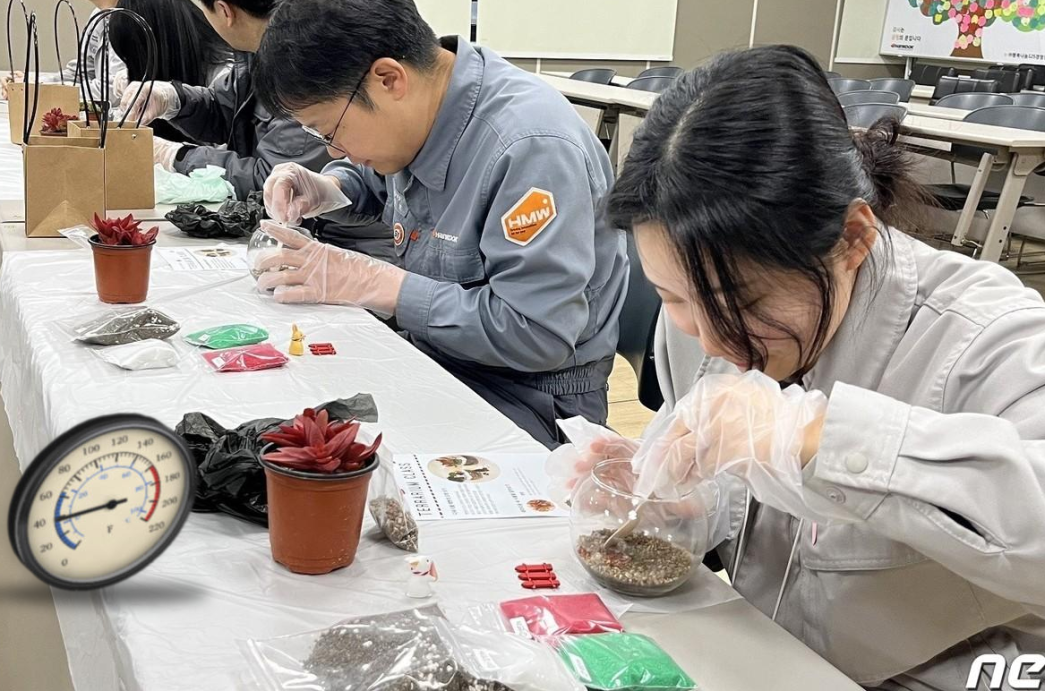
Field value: {"value": 40, "unit": "°F"}
